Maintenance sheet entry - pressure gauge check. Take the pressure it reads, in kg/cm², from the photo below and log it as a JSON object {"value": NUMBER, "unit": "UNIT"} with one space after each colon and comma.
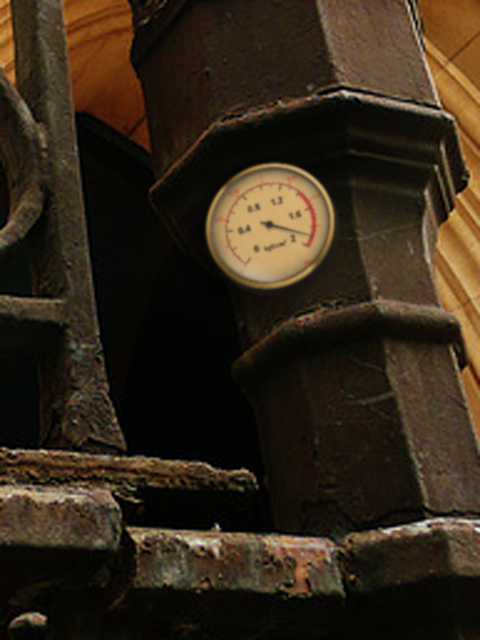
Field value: {"value": 1.9, "unit": "kg/cm²"}
